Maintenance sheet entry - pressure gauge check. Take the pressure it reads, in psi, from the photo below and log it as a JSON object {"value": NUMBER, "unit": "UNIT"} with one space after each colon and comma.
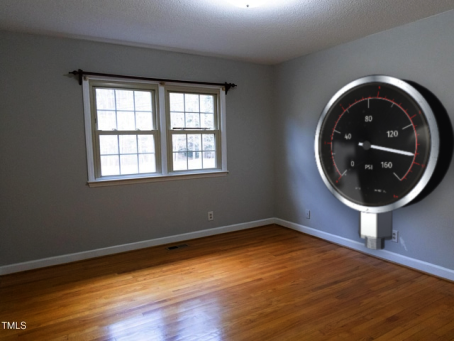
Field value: {"value": 140, "unit": "psi"}
